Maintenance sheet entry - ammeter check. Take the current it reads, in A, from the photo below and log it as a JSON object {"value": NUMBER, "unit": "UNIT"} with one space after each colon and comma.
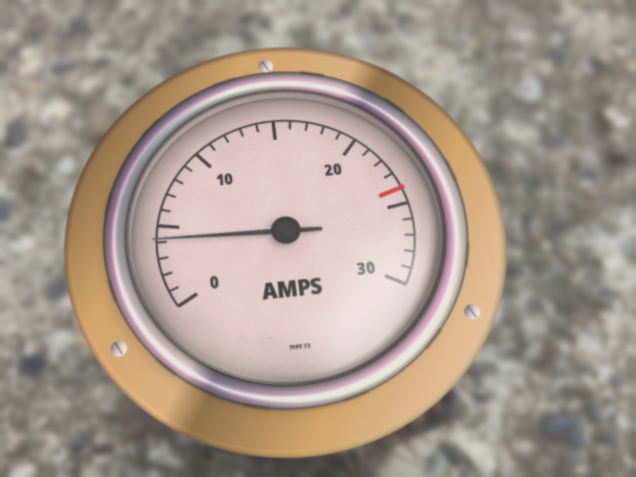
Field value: {"value": 4, "unit": "A"}
